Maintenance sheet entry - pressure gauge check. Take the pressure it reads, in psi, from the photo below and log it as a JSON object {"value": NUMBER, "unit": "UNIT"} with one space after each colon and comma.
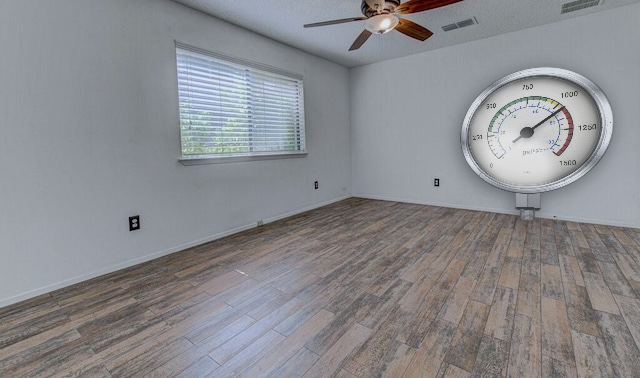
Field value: {"value": 1050, "unit": "psi"}
